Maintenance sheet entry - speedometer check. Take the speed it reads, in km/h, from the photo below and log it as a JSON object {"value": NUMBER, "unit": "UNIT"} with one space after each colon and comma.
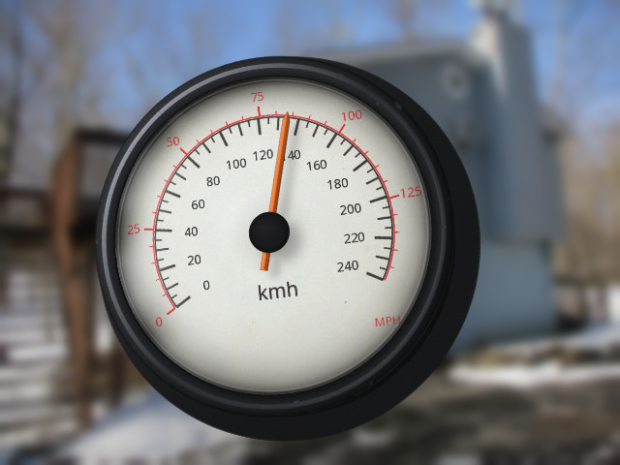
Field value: {"value": 135, "unit": "km/h"}
